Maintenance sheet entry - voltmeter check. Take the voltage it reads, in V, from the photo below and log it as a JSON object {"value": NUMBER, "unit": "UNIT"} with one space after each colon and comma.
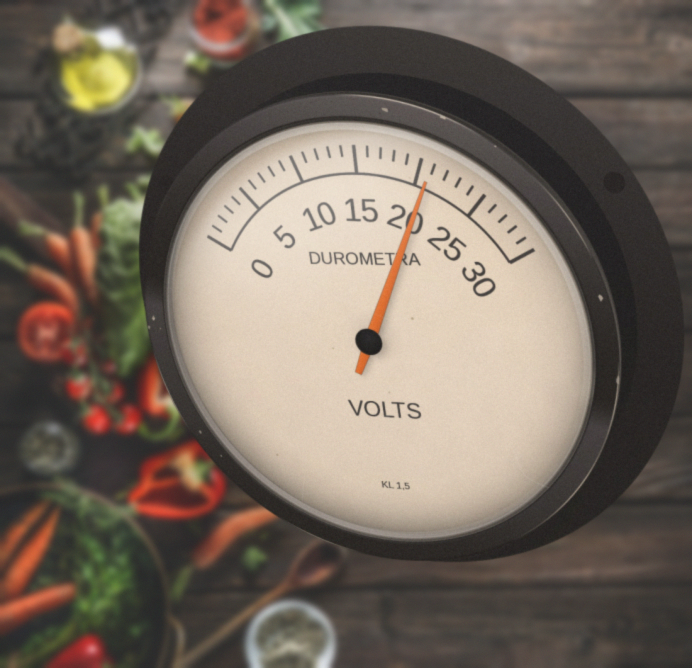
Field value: {"value": 21, "unit": "V"}
